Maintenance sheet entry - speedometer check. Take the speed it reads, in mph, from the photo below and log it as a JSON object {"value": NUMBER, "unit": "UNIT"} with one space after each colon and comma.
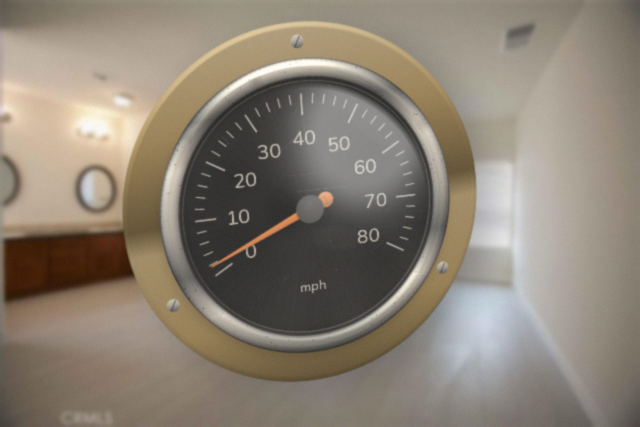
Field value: {"value": 2, "unit": "mph"}
